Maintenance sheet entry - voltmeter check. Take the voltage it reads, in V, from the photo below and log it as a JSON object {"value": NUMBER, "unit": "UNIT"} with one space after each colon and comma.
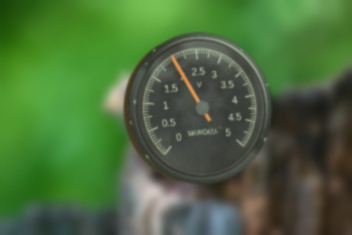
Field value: {"value": 2, "unit": "V"}
